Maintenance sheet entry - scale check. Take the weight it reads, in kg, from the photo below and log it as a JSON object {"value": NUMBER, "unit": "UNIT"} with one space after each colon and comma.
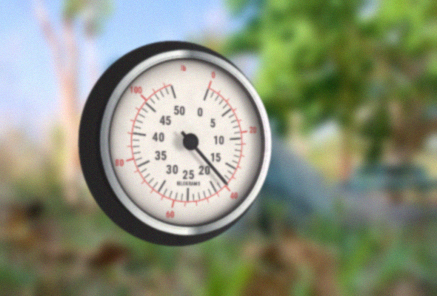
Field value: {"value": 18, "unit": "kg"}
